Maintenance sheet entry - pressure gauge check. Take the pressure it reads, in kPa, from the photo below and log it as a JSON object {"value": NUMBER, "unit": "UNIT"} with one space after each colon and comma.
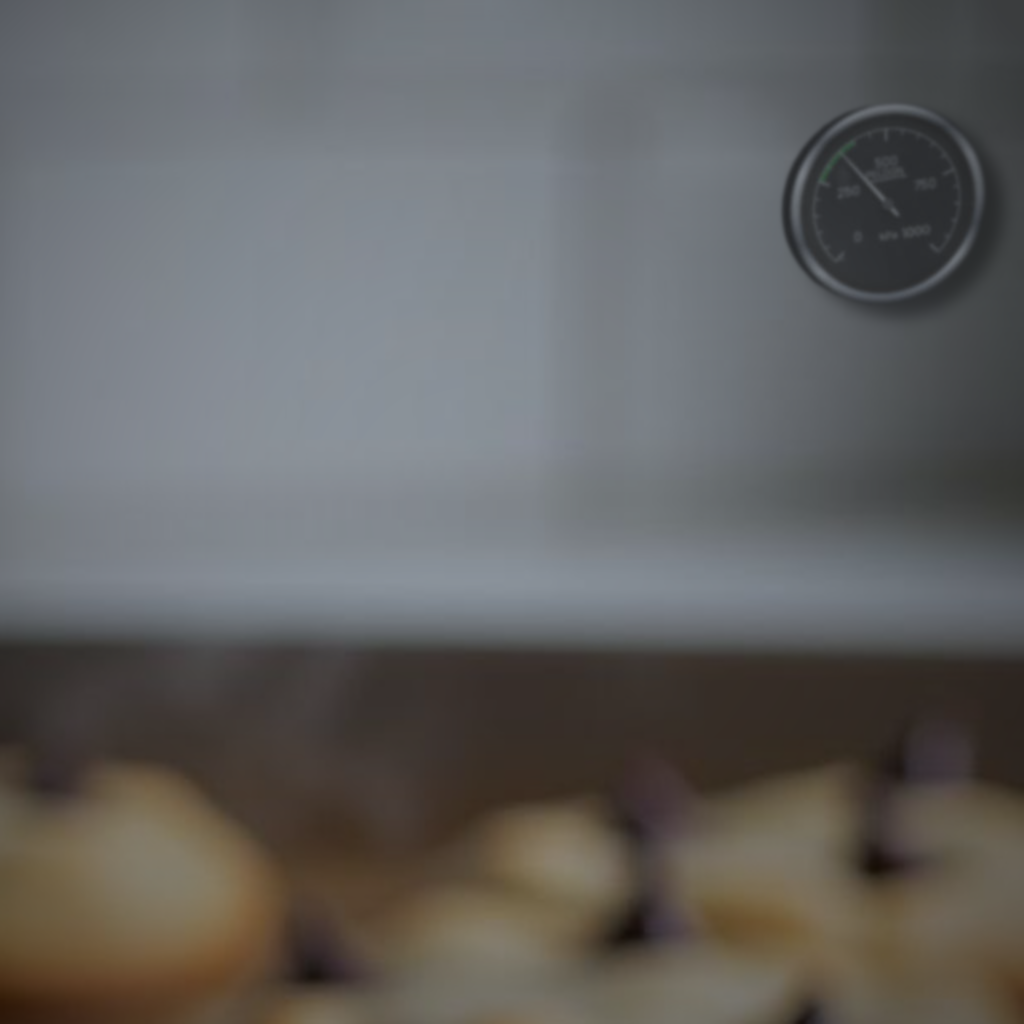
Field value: {"value": 350, "unit": "kPa"}
